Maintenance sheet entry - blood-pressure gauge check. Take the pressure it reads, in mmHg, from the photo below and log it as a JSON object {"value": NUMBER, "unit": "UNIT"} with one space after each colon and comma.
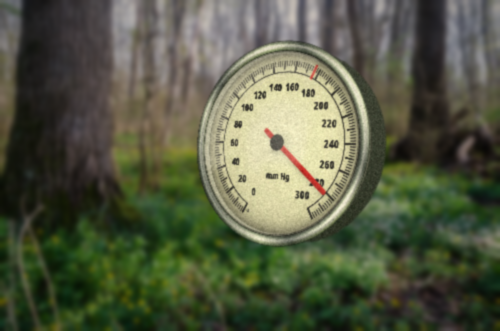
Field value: {"value": 280, "unit": "mmHg"}
